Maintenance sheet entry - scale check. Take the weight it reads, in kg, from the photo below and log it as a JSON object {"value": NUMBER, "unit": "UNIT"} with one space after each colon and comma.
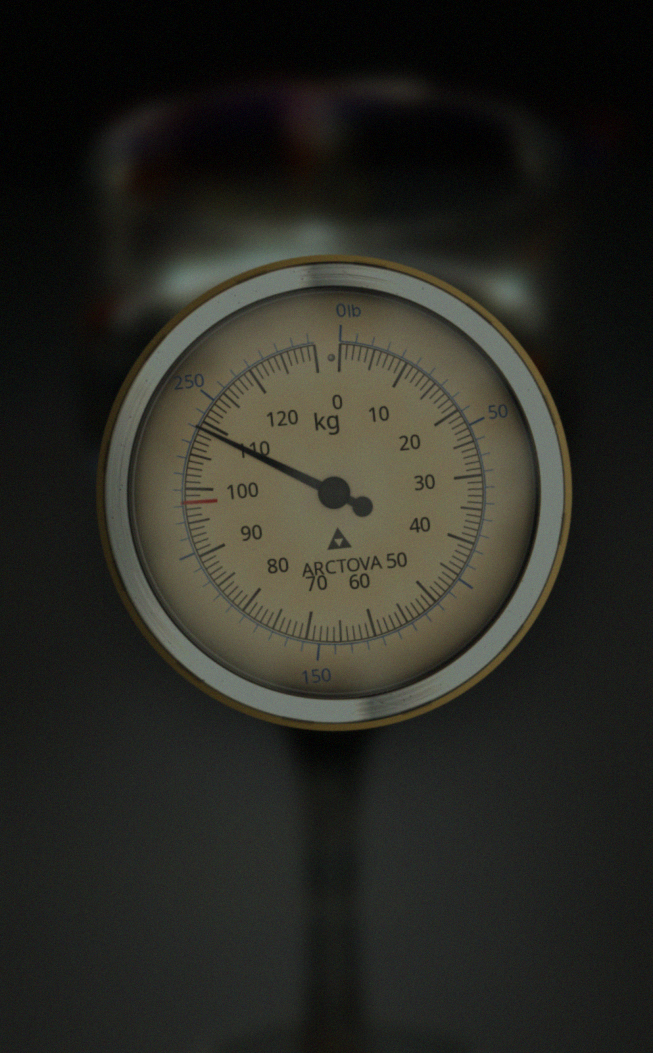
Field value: {"value": 109, "unit": "kg"}
